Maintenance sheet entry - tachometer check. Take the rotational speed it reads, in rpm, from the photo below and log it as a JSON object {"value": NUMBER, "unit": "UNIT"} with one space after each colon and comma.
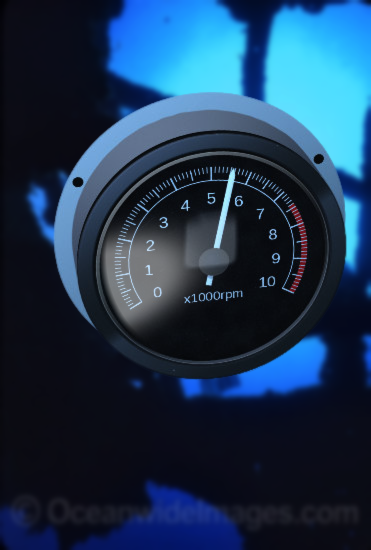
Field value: {"value": 5500, "unit": "rpm"}
